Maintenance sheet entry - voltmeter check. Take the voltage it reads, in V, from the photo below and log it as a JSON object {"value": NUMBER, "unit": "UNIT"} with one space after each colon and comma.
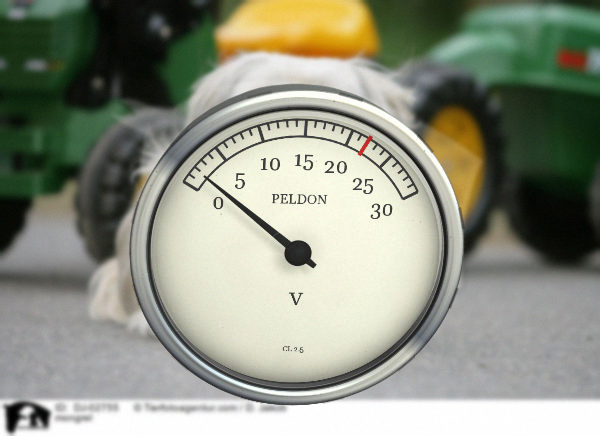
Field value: {"value": 2, "unit": "V"}
